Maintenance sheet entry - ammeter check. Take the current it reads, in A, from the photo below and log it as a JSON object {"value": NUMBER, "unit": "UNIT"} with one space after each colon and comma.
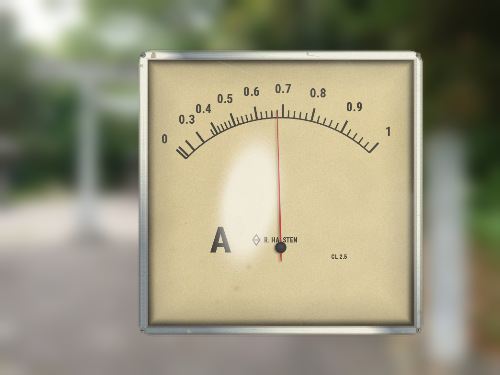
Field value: {"value": 0.68, "unit": "A"}
